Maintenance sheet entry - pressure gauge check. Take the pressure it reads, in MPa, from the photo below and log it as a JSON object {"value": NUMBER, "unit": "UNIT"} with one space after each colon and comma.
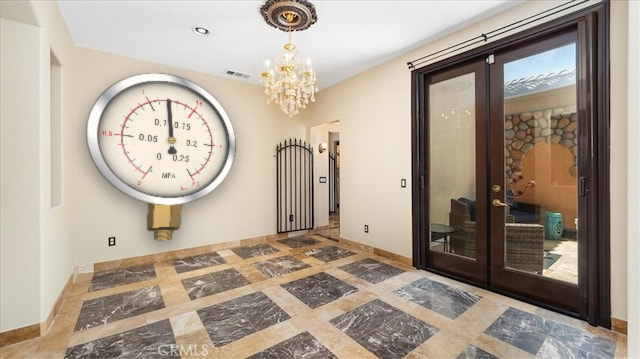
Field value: {"value": 0.12, "unit": "MPa"}
